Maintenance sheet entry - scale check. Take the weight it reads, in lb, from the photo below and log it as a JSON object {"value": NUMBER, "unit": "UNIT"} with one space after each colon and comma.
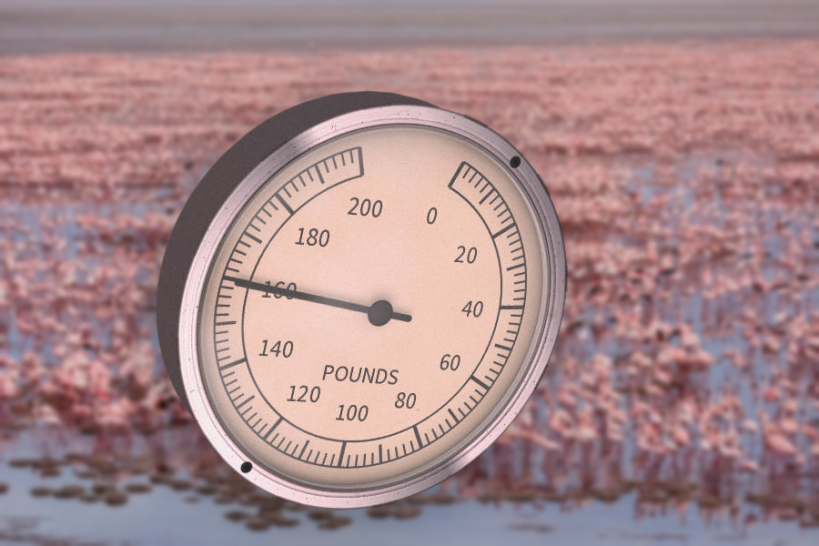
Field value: {"value": 160, "unit": "lb"}
